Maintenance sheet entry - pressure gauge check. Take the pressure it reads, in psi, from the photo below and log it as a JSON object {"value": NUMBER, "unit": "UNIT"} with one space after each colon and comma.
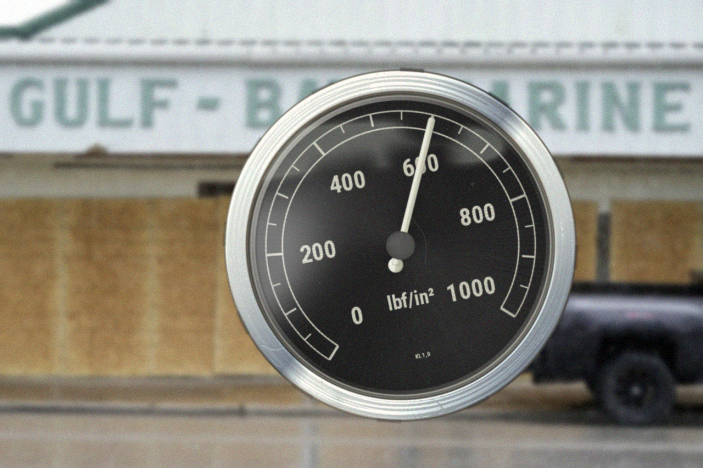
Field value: {"value": 600, "unit": "psi"}
